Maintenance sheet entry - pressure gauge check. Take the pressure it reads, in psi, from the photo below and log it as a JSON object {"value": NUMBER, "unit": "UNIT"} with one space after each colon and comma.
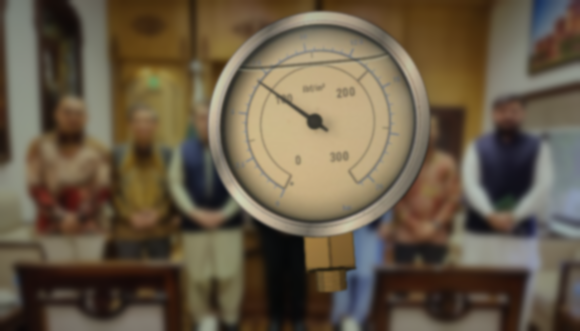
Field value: {"value": 100, "unit": "psi"}
